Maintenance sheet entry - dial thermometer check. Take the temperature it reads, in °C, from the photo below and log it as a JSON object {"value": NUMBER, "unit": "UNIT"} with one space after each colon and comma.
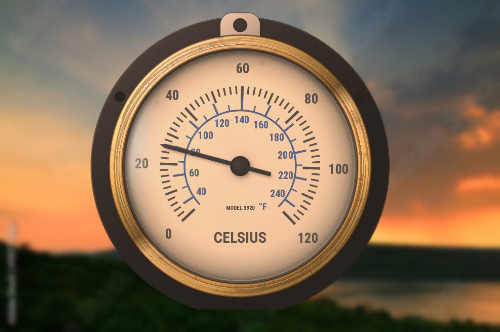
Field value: {"value": 26, "unit": "°C"}
